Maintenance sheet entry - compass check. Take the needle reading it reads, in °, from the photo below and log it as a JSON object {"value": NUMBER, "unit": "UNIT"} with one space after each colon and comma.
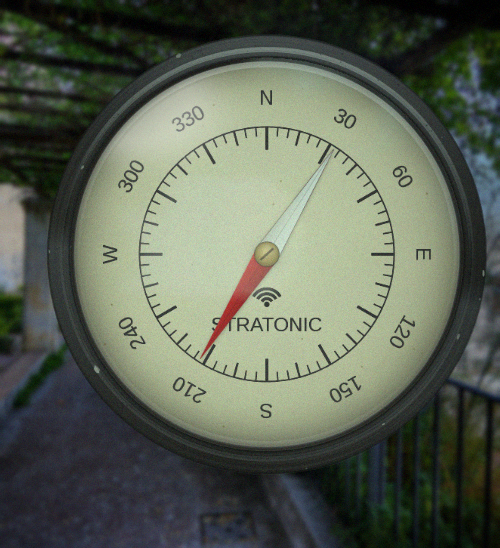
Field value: {"value": 212.5, "unit": "°"}
